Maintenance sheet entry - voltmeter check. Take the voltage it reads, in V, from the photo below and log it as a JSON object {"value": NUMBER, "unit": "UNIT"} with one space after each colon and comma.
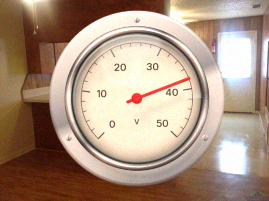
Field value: {"value": 38, "unit": "V"}
